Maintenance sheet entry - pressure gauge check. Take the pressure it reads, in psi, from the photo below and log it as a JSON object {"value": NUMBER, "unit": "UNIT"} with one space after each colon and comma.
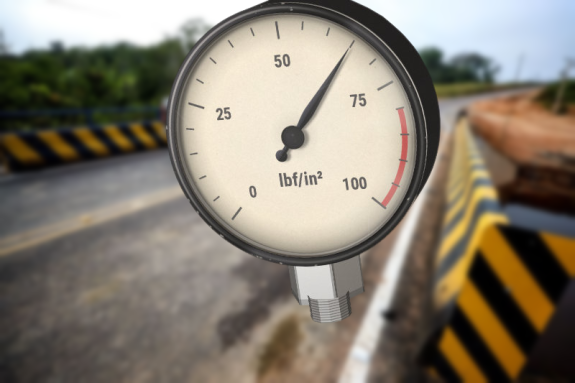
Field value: {"value": 65, "unit": "psi"}
